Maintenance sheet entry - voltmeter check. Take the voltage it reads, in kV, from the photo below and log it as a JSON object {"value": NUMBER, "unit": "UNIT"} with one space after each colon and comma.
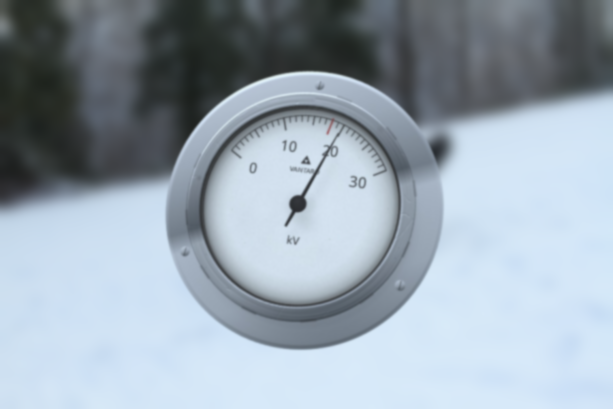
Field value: {"value": 20, "unit": "kV"}
